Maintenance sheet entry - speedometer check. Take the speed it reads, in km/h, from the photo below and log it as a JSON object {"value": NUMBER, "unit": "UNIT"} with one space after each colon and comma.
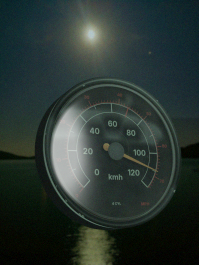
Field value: {"value": 110, "unit": "km/h"}
